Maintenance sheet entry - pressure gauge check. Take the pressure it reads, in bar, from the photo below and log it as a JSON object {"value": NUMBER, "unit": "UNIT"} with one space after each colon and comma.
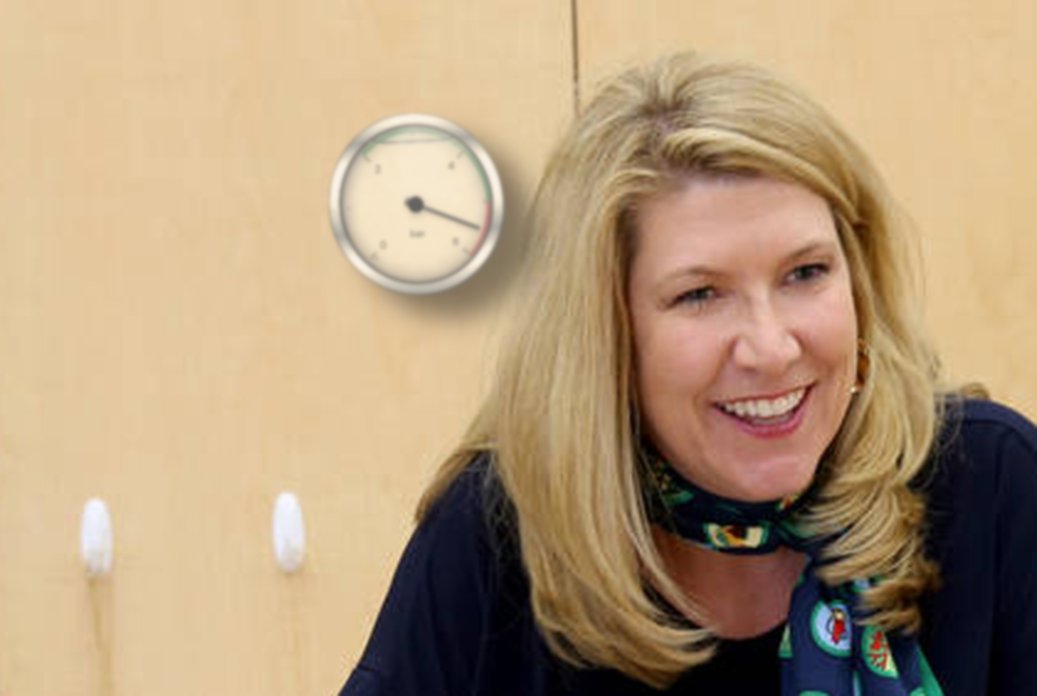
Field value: {"value": 5.5, "unit": "bar"}
